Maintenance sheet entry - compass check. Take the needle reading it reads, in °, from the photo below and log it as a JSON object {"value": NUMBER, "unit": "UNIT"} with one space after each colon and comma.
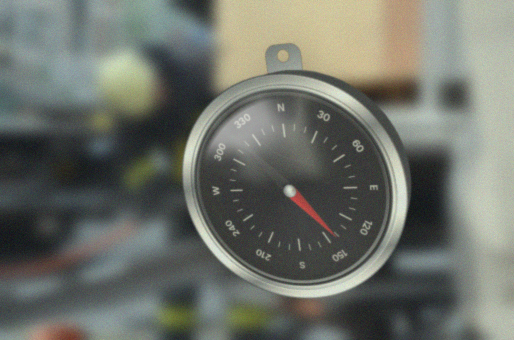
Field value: {"value": 140, "unit": "°"}
